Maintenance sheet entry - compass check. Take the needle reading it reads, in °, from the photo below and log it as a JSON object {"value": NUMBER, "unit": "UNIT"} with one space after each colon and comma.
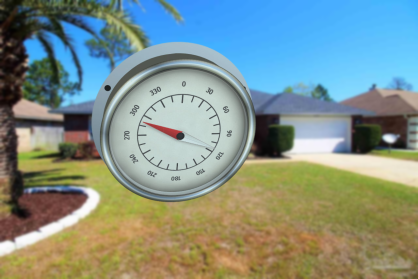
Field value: {"value": 292.5, "unit": "°"}
